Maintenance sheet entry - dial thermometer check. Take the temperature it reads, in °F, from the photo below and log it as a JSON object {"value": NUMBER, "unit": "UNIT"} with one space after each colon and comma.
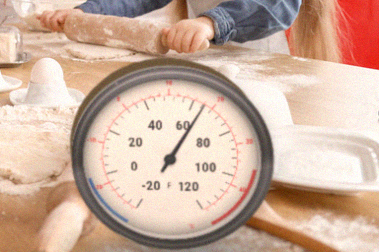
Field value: {"value": 64, "unit": "°F"}
